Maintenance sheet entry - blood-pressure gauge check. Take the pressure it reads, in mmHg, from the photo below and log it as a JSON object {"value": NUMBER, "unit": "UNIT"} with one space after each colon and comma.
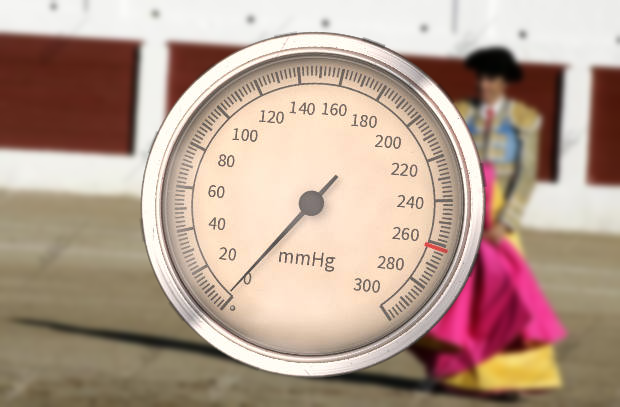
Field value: {"value": 2, "unit": "mmHg"}
